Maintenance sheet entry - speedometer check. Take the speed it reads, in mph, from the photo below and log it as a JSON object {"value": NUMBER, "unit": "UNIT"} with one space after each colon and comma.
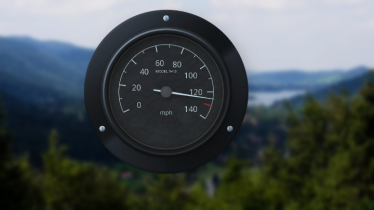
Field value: {"value": 125, "unit": "mph"}
